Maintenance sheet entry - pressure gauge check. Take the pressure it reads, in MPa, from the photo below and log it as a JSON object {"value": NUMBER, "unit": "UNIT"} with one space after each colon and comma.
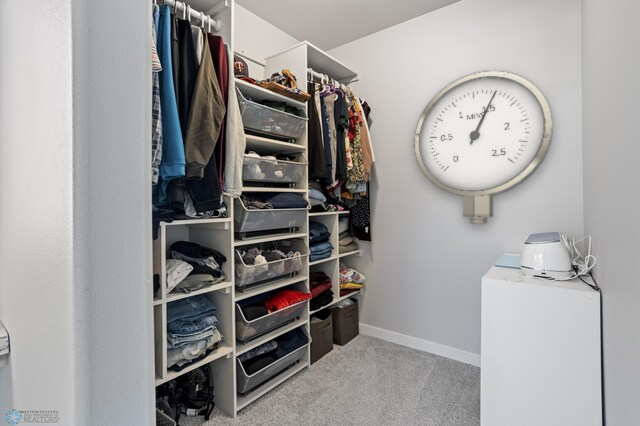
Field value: {"value": 1.5, "unit": "MPa"}
